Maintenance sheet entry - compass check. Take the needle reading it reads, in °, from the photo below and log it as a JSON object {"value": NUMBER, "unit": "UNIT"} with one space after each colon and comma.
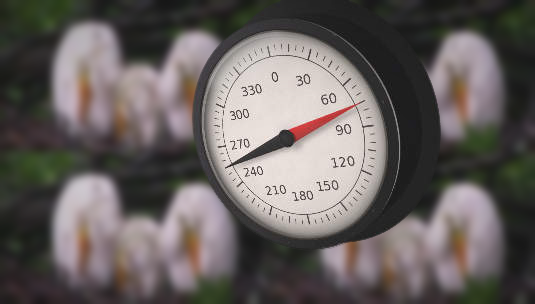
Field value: {"value": 75, "unit": "°"}
